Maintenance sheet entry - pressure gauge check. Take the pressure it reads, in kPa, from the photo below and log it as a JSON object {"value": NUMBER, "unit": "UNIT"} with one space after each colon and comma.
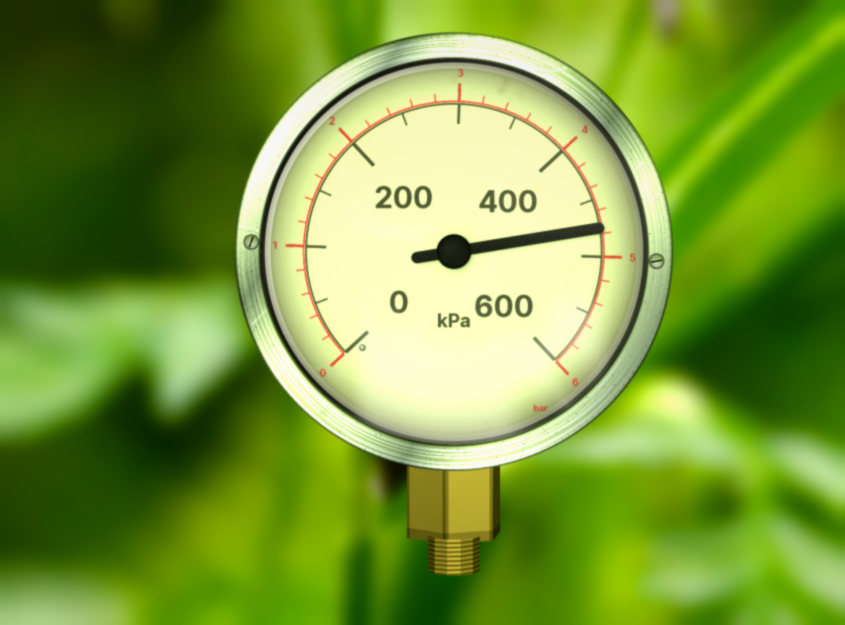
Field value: {"value": 475, "unit": "kPa"}
